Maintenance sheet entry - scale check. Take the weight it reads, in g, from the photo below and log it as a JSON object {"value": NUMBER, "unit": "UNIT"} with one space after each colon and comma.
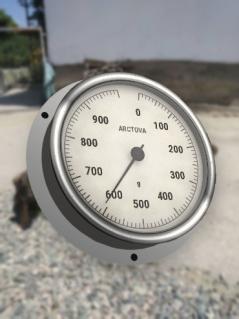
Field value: {"value": 610, "unit": "g"}
